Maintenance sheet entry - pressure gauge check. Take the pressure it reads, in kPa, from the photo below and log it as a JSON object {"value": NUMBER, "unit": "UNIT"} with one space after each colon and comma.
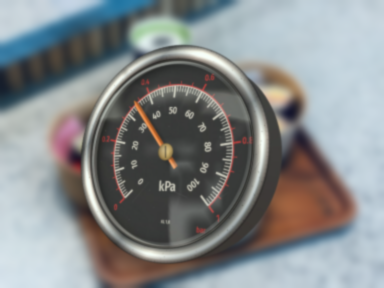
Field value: {"value": 35, "unit": "kPa"}
